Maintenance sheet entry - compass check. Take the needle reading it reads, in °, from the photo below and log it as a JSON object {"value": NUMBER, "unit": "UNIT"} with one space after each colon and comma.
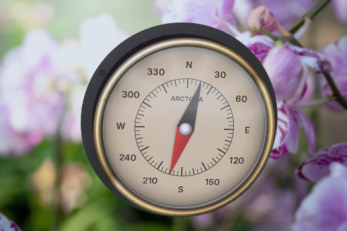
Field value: {"value": 195, "unit": "°"}
